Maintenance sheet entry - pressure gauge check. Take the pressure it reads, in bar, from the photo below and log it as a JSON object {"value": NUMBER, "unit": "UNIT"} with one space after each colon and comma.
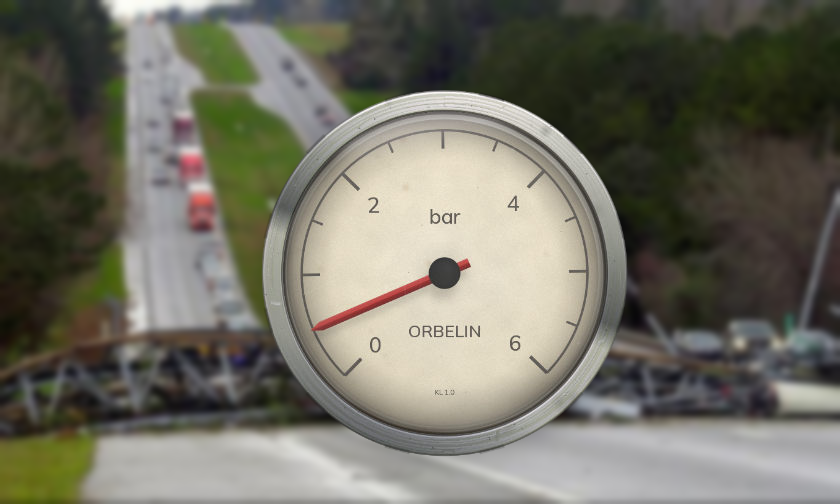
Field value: {"value": 0.5, "unit": "bar"}
